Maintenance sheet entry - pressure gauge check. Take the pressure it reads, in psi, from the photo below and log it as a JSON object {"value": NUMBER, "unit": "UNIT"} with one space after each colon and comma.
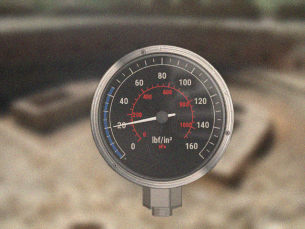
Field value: {"value": 20, "unit": "psi"}
